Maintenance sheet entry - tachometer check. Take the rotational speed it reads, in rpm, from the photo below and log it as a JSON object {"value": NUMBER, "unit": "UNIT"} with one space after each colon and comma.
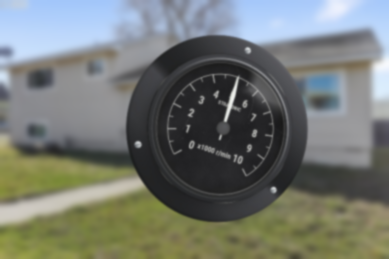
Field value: {"value": 5000, "unit": "rpm"}
